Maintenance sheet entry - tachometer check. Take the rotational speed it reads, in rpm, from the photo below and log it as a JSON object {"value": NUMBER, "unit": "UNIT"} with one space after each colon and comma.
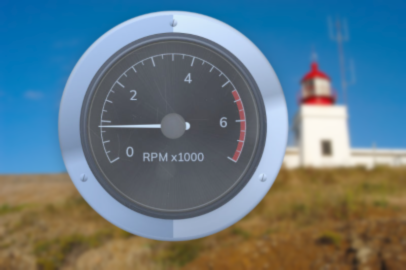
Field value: {"value": 875, "unit": "rpm"}
